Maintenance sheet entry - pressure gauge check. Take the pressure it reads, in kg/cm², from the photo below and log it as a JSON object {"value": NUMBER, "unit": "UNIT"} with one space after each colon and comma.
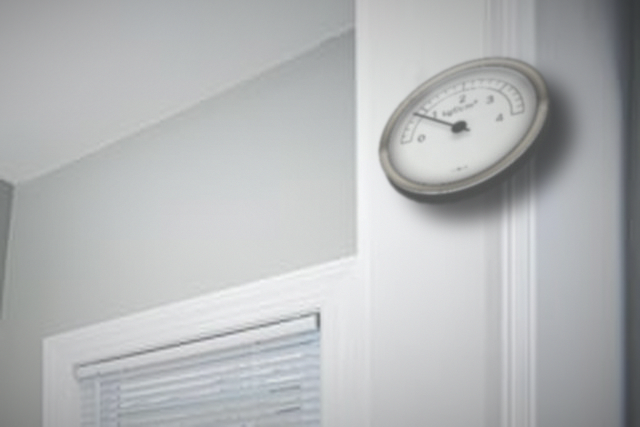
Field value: {"value": 0.8, "unit": "kg/cm²"}
